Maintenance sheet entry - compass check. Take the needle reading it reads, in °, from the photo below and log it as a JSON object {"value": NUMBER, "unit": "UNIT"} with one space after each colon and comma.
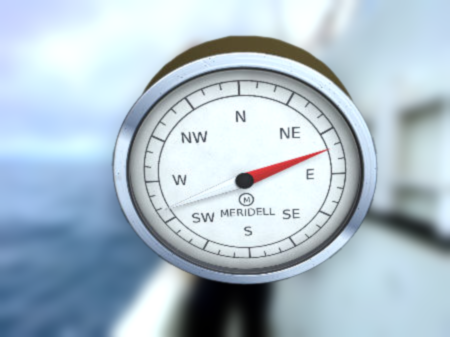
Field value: {"value": 70, "unit": "°"}
